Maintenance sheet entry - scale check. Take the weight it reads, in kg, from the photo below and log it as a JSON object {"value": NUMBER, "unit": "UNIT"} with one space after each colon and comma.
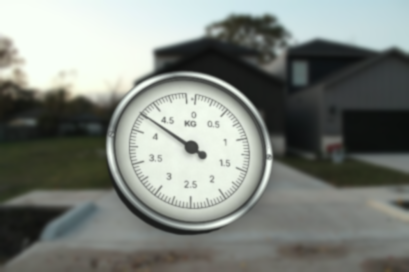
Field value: {"value": 4.25, "unit": "kg"}
